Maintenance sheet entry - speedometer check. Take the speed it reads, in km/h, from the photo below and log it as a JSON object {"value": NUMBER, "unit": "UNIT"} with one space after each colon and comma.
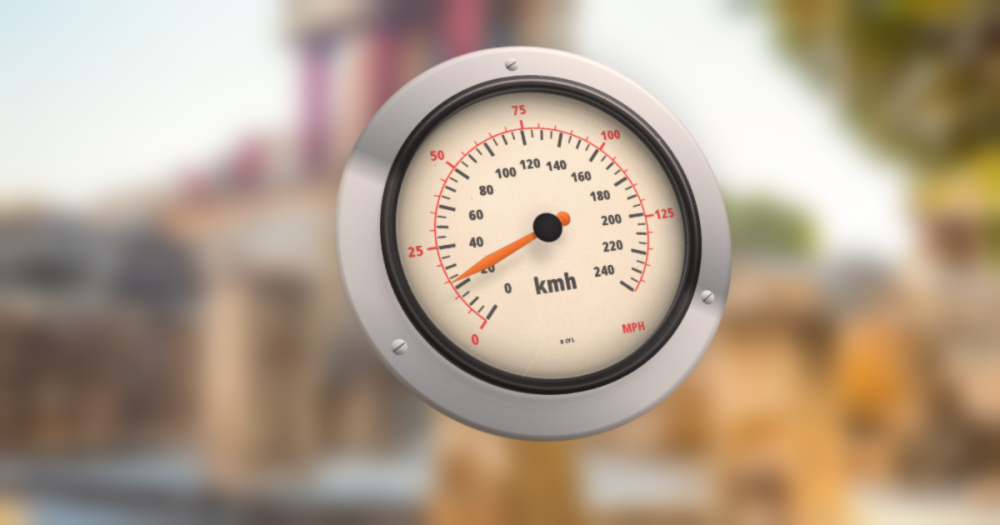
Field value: {"value": 22.5, "unit": "km/h"}
